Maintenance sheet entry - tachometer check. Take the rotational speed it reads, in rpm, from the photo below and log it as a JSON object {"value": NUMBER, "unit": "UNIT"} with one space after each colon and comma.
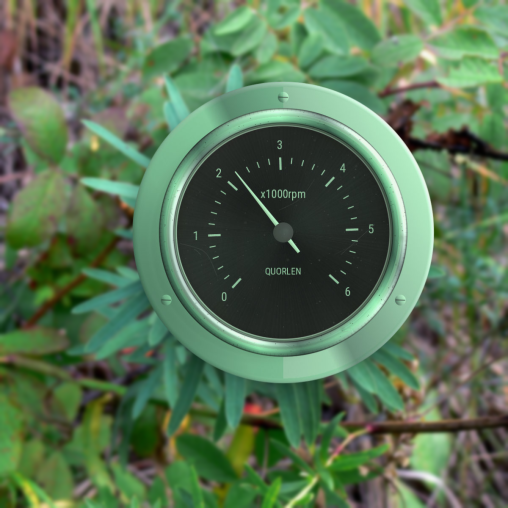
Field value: {"value": 2200, "unit": "rpm"}
